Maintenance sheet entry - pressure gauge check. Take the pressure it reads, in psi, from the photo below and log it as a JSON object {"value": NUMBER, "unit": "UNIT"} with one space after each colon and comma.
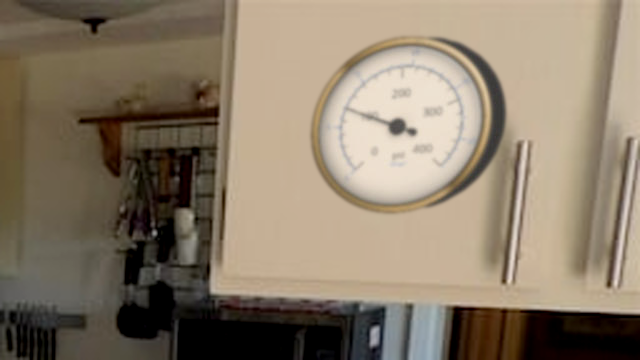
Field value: {"value": 100, "unit": "psi"}
